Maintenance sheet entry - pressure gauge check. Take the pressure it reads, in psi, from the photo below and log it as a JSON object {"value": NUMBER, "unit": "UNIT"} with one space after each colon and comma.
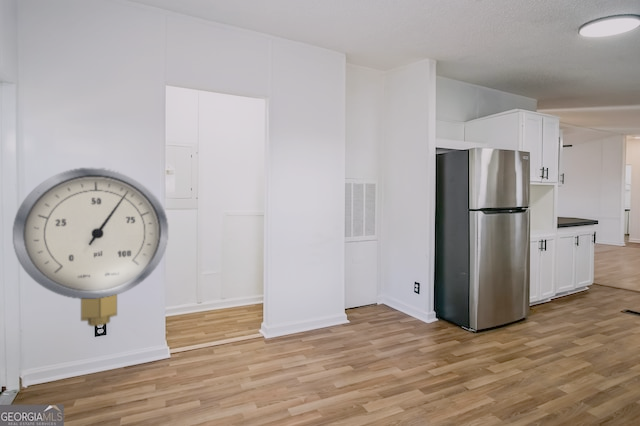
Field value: {"value": 62.5, "unit": "psi"}
